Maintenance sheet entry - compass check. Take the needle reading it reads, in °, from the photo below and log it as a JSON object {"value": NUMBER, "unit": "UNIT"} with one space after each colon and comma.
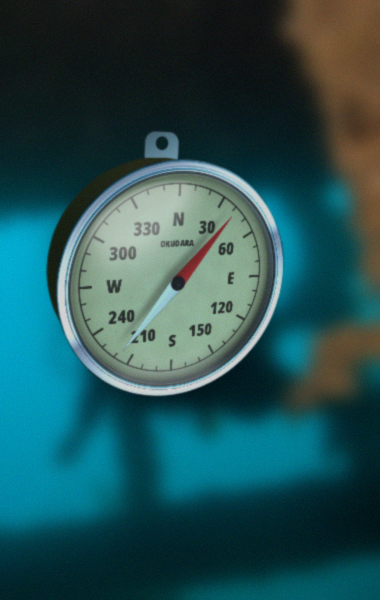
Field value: {"value": 40, "unit": "°"}
